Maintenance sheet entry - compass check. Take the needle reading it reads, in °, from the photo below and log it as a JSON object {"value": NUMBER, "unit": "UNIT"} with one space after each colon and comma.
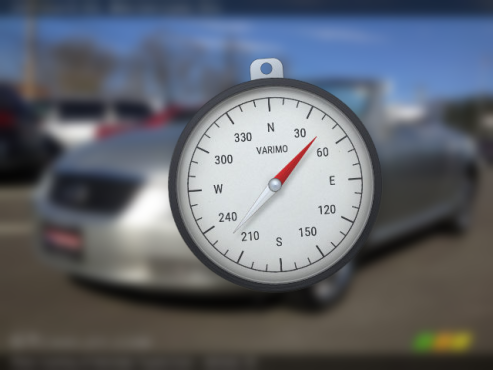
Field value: {"value": 45, "unit": "°"}
